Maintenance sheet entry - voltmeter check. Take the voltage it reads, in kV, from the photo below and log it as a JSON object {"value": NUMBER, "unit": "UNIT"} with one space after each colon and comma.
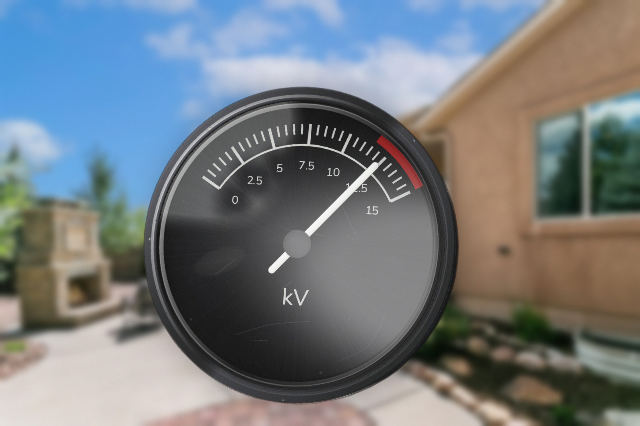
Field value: {"value": 12.5, "unit": "kV"}
